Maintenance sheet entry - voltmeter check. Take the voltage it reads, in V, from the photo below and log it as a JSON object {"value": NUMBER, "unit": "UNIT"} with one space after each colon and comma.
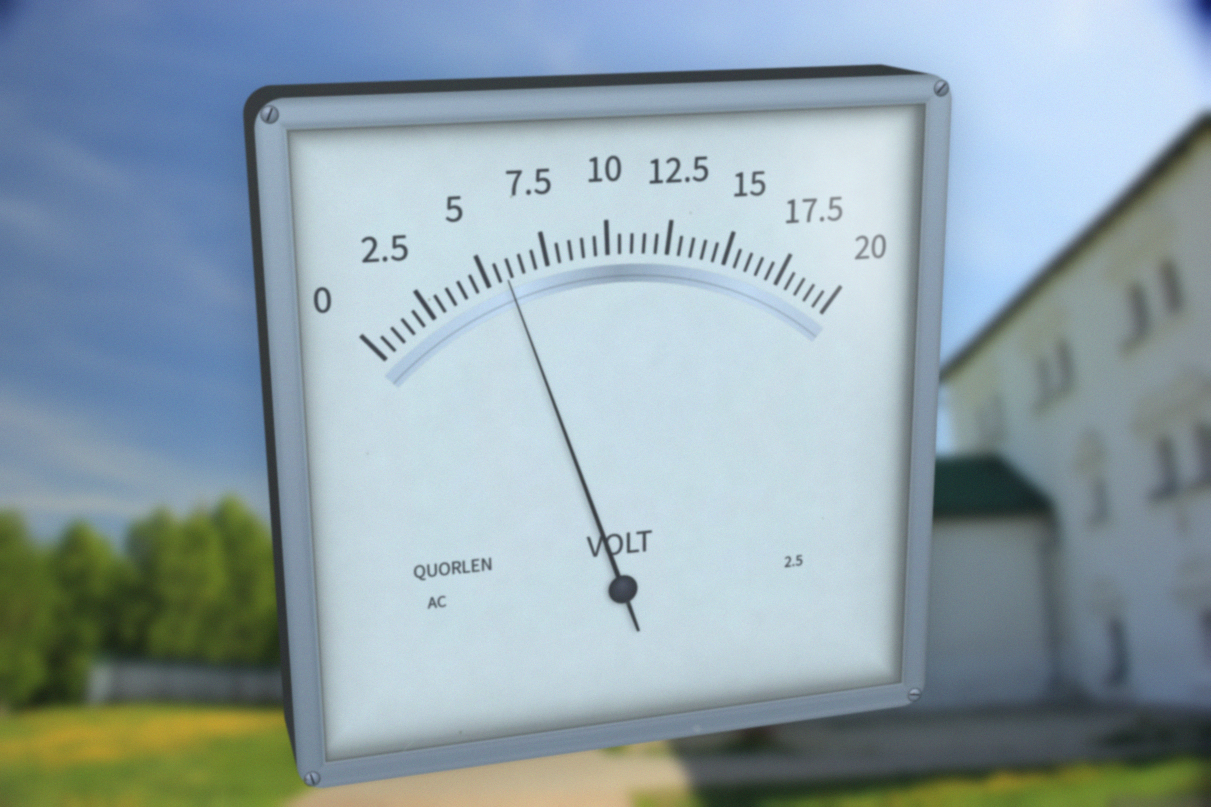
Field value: {"value": 5.75, "unit": "V"}
